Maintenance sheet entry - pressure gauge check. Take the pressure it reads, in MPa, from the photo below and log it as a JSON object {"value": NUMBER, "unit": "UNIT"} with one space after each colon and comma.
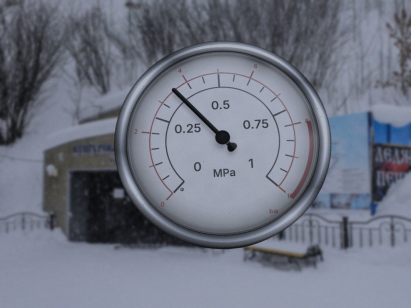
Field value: {"value": 0.35, "unit": "MPa"}
